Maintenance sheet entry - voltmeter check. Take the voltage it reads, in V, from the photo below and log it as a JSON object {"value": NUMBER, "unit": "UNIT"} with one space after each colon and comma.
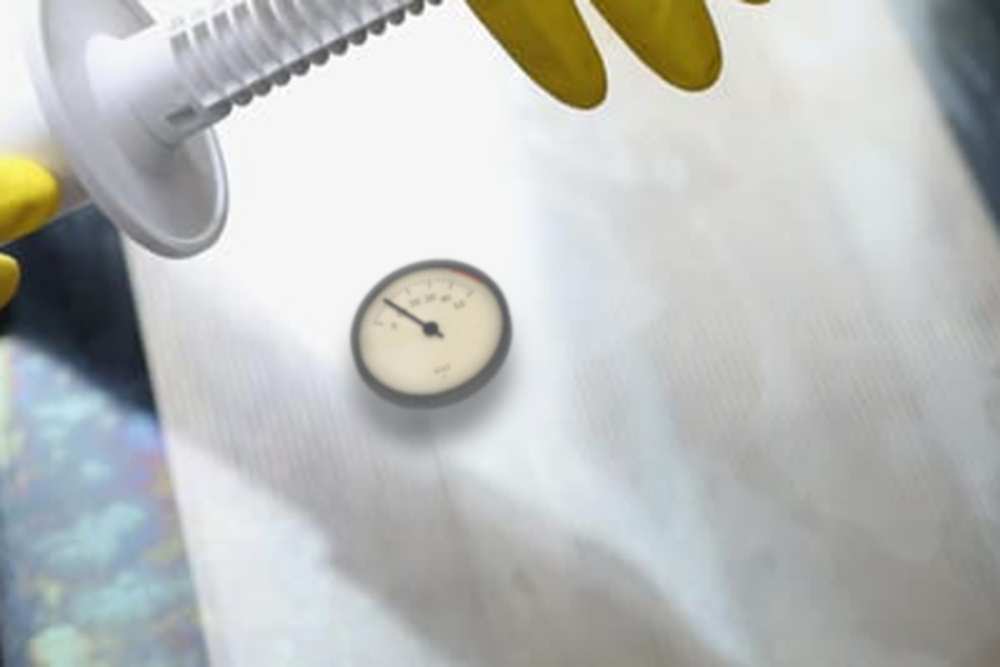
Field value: {"value": 10, "unit": "V"}
